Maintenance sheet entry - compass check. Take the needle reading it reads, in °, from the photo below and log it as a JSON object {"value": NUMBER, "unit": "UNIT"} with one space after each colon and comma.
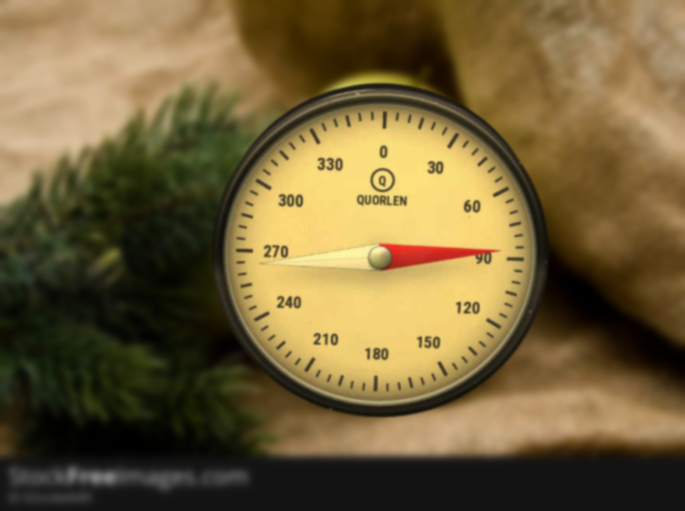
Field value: {"value": 85, "unit": "°"}
